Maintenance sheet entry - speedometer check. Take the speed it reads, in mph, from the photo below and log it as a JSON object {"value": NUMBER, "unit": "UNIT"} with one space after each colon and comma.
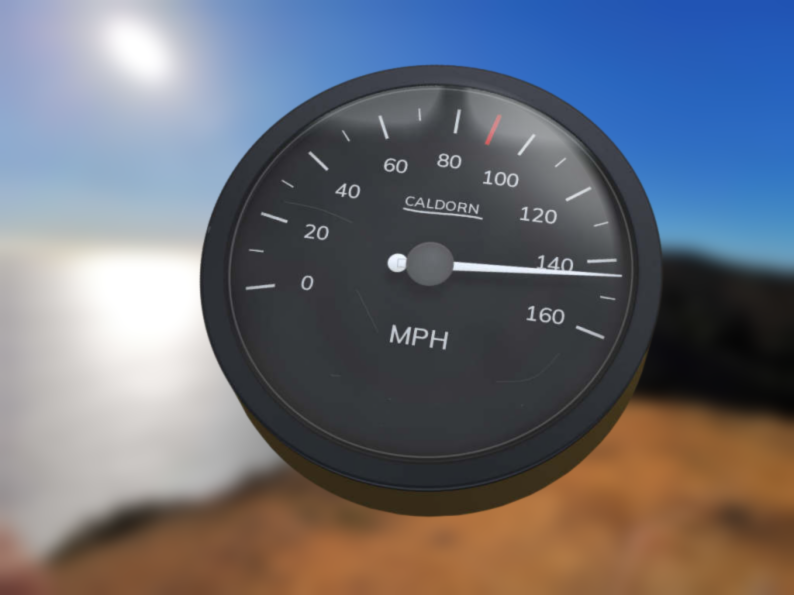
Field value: {"value": 145, "unit": "mph"}
